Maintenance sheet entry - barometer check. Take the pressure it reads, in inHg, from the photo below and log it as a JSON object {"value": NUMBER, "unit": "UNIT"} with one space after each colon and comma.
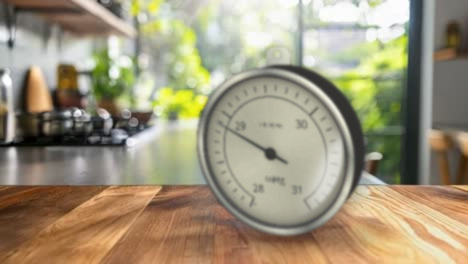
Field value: {"value": 28.9, "unit": "inHg"}
